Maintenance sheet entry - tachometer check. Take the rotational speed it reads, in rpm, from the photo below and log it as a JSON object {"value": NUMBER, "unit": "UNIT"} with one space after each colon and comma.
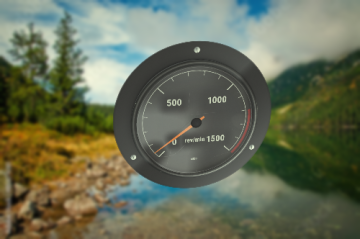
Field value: {"value": 50, "unit": "rpm"}
